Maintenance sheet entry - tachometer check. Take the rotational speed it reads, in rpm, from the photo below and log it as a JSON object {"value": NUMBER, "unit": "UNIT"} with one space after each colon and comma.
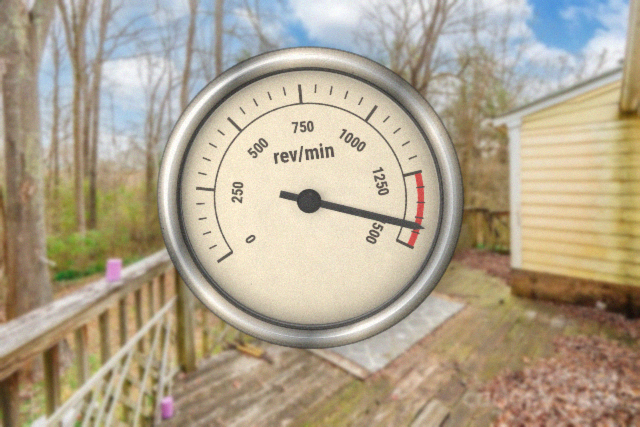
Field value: {"value": 1425, "unit": "rpm"}
